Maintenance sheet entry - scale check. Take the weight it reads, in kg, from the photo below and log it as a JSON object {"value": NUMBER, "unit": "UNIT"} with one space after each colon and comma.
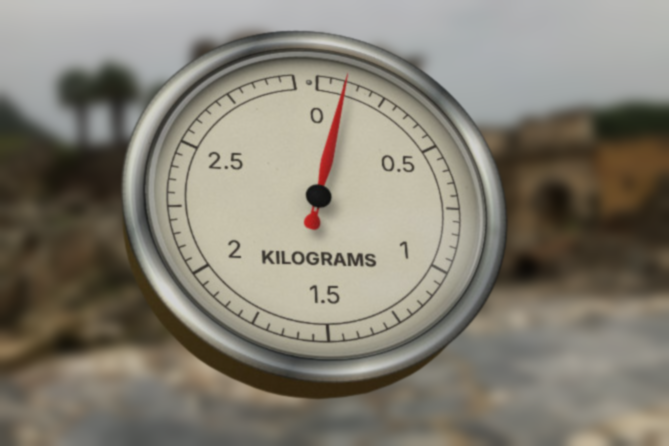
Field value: {"value": 0.1, "unit": "kg"}
